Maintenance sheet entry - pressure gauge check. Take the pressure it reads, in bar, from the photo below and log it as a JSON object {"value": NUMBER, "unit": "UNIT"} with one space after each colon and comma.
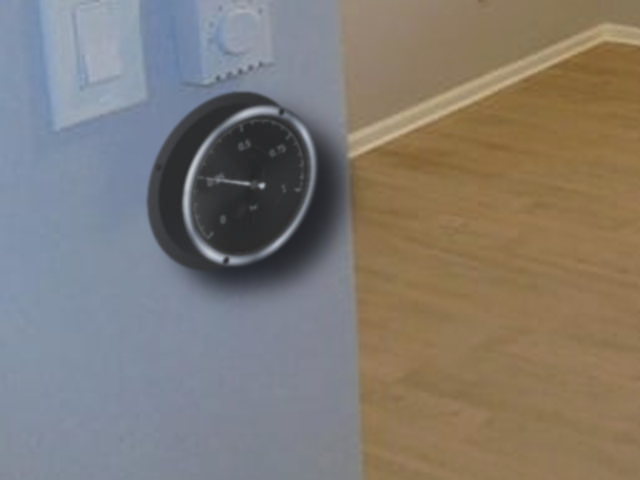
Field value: {"value": 0.25, "unit": "bar"}
